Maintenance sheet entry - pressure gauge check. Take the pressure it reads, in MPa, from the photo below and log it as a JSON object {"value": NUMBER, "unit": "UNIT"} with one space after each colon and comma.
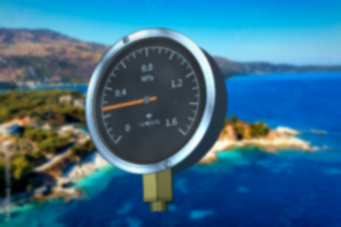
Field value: {"value": 0.25, "unit": "MPa"}
